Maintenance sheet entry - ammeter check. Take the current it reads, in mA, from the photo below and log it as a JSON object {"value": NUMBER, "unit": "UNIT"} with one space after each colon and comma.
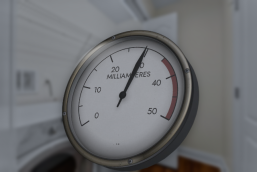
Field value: {"value": 30, "unit": "mA"}
